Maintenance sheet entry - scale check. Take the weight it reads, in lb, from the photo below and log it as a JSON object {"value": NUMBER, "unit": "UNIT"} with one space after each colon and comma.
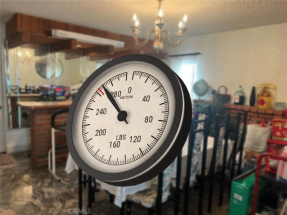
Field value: {"value": 270, "unit": "lb"}
